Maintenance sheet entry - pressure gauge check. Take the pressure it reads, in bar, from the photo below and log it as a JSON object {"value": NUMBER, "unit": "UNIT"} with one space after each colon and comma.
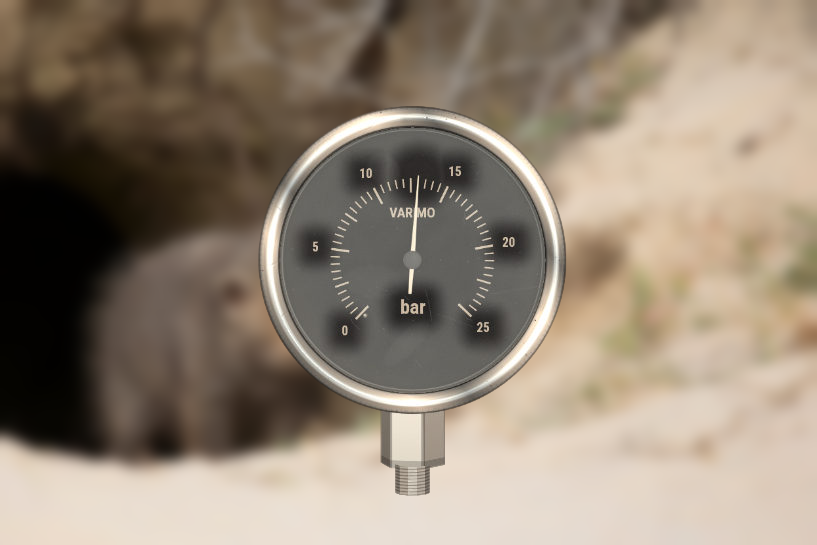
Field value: {"value": 13, "unit": "bar"}
